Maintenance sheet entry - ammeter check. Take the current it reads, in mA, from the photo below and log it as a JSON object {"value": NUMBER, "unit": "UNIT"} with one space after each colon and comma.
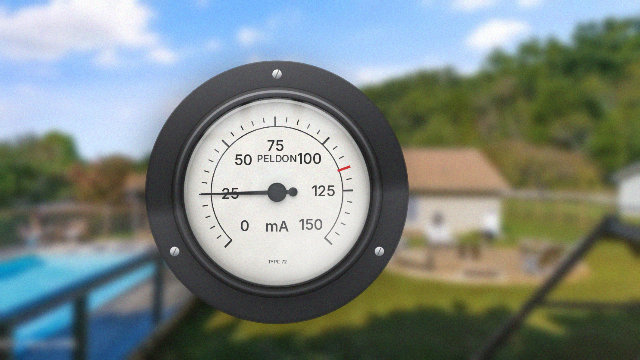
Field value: {"value": 25, "unit": "mA"}
